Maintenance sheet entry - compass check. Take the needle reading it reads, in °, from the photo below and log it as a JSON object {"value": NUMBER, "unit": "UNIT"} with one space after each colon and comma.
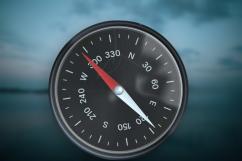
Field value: {"value": 295, "unit": "°"}
